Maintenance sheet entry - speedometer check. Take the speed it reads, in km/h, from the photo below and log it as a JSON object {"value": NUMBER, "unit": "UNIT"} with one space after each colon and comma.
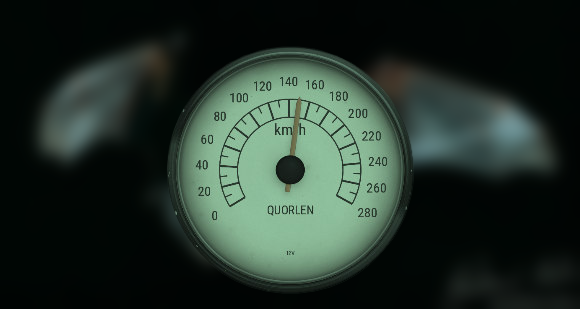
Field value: {"value": 150, "unit": "km/h"}
